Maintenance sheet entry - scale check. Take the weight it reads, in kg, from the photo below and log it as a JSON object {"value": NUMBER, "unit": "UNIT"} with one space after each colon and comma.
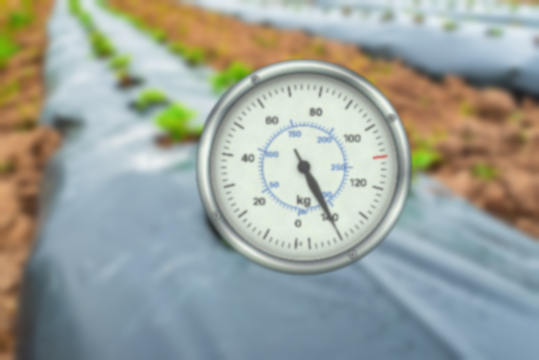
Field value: {"value": 140, "unit": "kg"}
